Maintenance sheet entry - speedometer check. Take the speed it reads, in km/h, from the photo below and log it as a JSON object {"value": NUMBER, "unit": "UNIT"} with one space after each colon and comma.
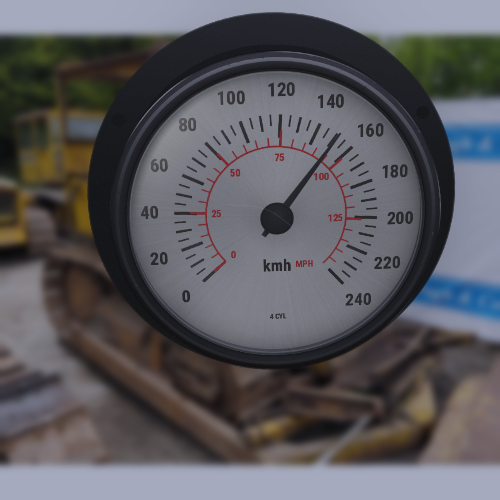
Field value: {"value": 150, "unit": "km/h"}
